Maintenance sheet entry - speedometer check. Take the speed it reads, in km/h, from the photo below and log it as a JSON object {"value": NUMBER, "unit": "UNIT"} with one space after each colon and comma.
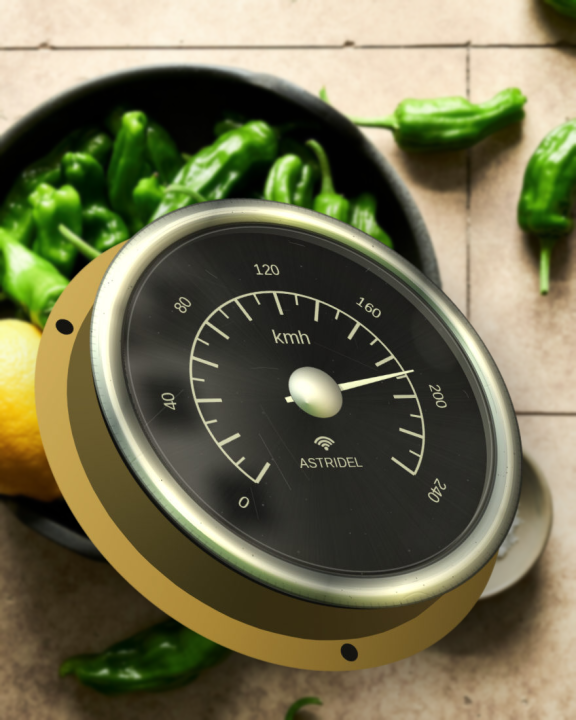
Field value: {"value": 190, "unit": "km/h"}
